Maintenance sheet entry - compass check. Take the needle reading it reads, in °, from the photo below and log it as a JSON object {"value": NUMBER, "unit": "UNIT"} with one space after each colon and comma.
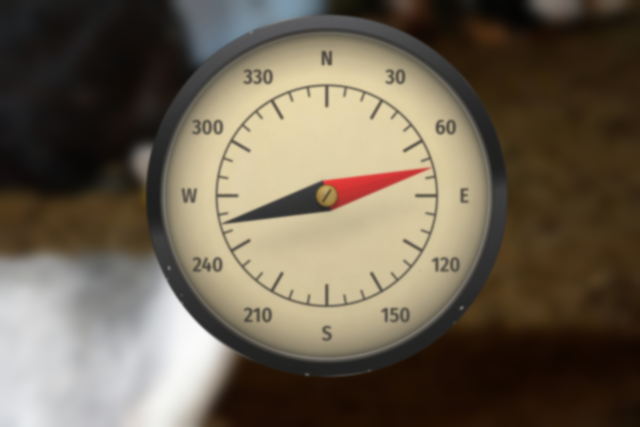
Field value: {"value": 75, "unit": "°"}
